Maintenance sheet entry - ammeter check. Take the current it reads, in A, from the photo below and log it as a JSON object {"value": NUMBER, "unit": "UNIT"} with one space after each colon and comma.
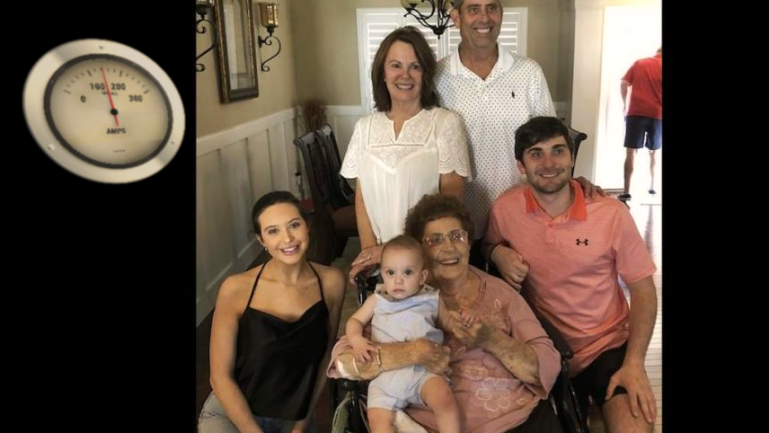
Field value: {"value": 140, "unit": "A"}
